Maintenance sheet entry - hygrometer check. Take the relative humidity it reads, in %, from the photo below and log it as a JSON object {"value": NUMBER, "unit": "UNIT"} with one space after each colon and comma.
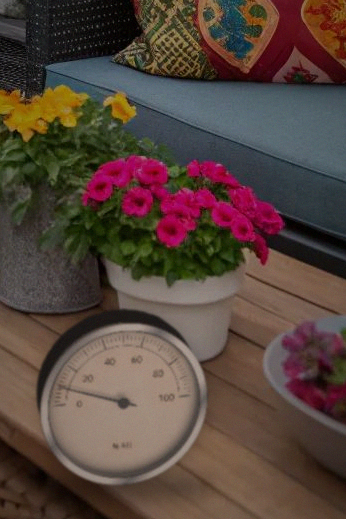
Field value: {"value": 10, "unit": "%"}
